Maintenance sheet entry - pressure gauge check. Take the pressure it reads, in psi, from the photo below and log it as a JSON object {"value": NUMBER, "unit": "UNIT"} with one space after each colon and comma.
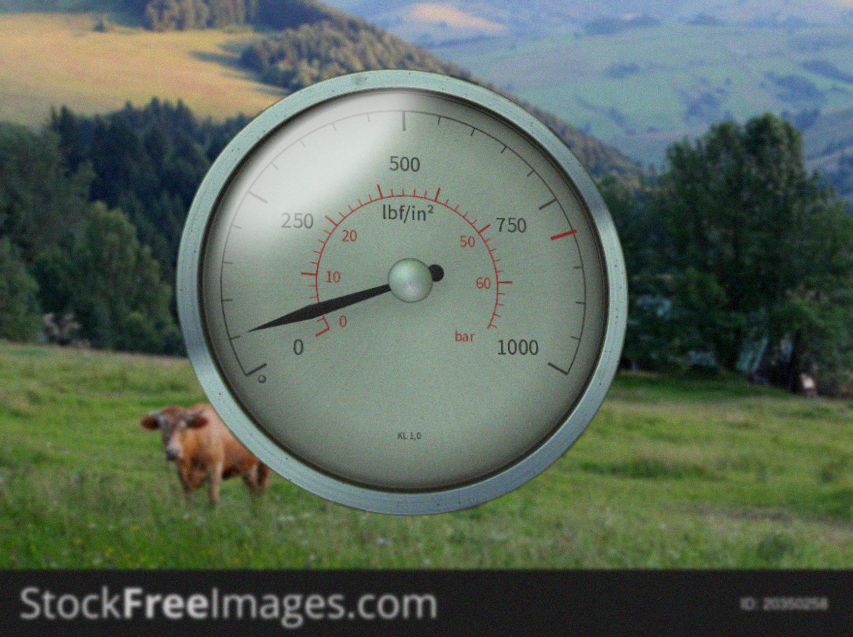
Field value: {"value": 50, "unit": "psi"}
